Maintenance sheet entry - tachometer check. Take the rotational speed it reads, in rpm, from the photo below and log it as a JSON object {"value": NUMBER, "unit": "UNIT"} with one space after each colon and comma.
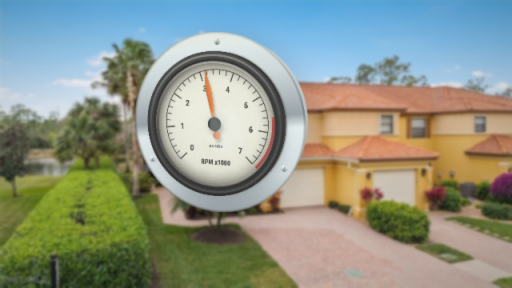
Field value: {"value": 3200, "unit": "rpm"}
